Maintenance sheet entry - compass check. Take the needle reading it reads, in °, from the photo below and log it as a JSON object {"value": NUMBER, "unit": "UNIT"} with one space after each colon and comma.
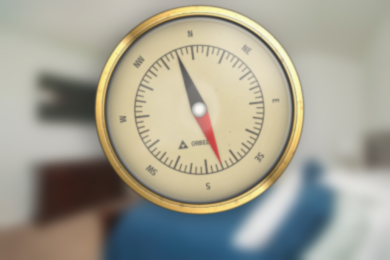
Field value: {"value": 165, "unit": "°"}
